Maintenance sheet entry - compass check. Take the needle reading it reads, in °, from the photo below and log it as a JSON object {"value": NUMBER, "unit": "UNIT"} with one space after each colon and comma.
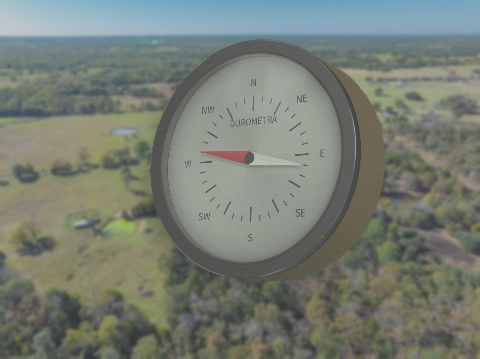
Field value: {"value": 280, "unit": "°"}
